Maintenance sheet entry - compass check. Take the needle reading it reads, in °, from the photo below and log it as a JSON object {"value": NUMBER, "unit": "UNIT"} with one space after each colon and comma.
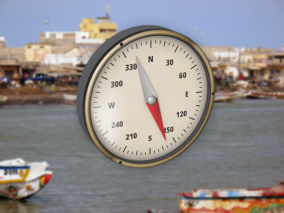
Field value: {"value": 160, "unit": "°"}
